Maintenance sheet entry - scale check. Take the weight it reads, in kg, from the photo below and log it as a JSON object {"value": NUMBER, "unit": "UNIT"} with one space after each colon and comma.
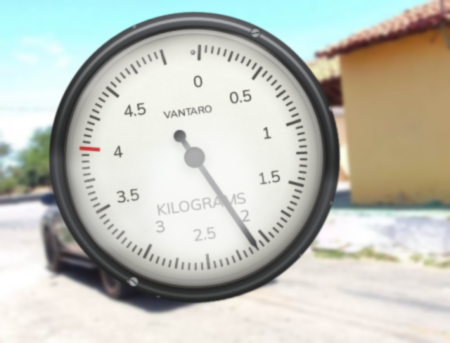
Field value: {"value": 2.1, "unit": "kg"}
